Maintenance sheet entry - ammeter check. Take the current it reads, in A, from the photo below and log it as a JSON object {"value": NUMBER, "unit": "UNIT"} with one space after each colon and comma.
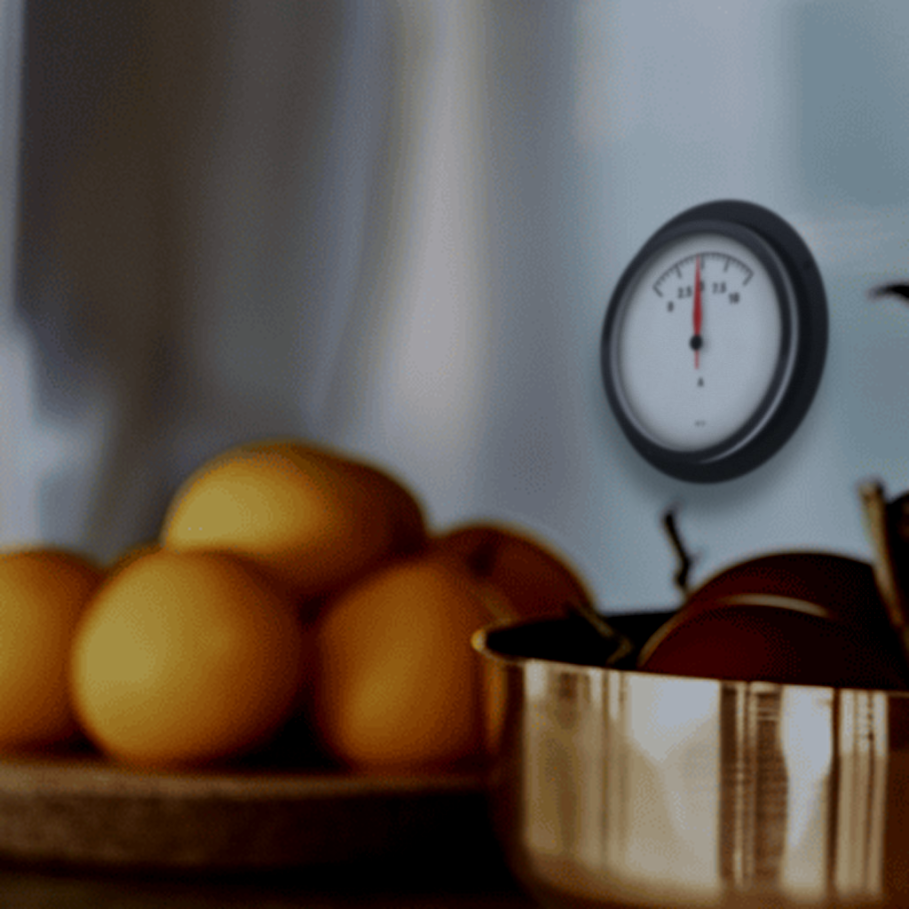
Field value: {"value": 5, "unit": "A"}
